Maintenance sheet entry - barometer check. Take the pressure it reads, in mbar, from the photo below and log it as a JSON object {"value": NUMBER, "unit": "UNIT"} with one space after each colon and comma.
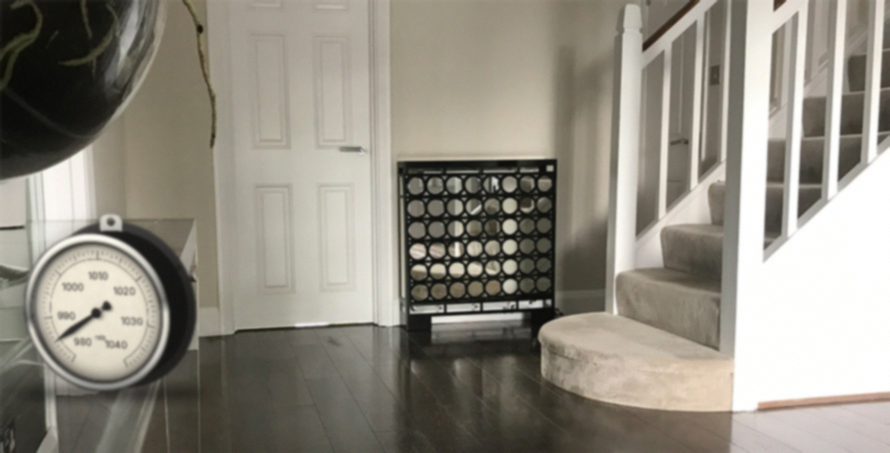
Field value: {"value": 985, "unit": "mbar"}
